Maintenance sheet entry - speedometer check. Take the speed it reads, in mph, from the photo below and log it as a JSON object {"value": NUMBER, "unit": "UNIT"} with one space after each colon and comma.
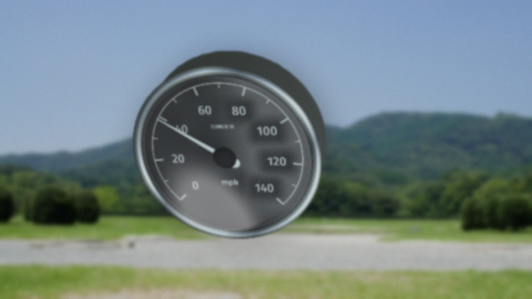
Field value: {"value": 40, "unit": "mph"}
